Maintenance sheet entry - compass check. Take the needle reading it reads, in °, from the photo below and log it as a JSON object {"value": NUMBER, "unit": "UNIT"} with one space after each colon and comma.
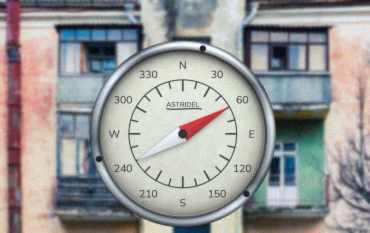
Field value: {"value": 60, "unit": "°"}
